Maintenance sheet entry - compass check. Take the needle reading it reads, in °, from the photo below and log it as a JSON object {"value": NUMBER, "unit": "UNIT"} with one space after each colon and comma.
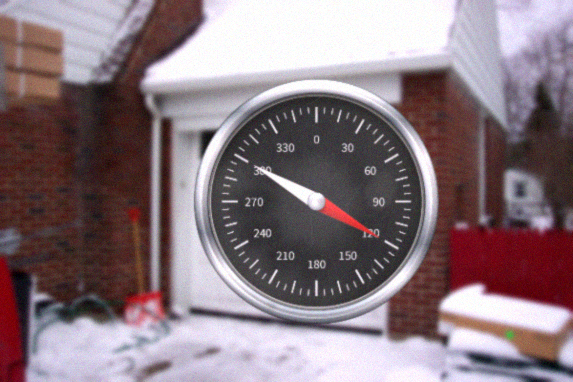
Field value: {"value": 120, "unit": "°"}
